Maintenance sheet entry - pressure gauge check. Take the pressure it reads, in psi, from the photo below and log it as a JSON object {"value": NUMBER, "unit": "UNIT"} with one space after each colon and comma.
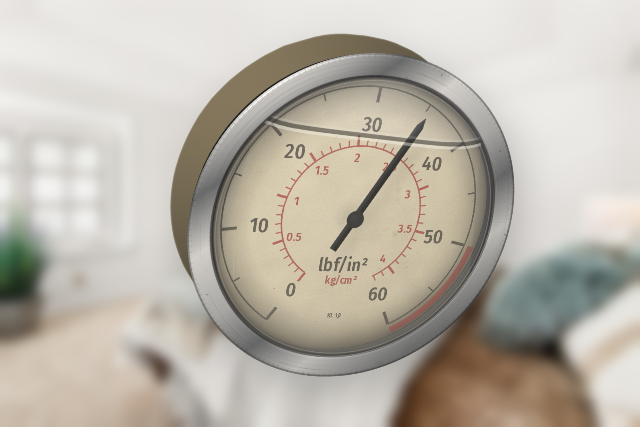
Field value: {"value": 35, "unit": "psi"}
